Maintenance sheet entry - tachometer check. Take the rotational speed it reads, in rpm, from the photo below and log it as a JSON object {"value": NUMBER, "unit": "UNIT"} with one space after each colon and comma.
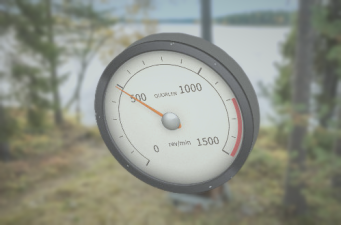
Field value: {"value": 500, "unit": "rpm"}
